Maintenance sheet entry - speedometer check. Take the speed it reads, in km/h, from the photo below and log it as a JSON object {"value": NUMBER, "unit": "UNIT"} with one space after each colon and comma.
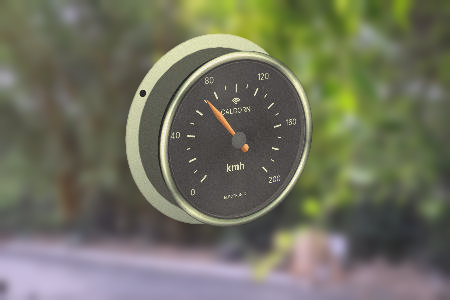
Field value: {"value": 70, "unit": "km/h"}
